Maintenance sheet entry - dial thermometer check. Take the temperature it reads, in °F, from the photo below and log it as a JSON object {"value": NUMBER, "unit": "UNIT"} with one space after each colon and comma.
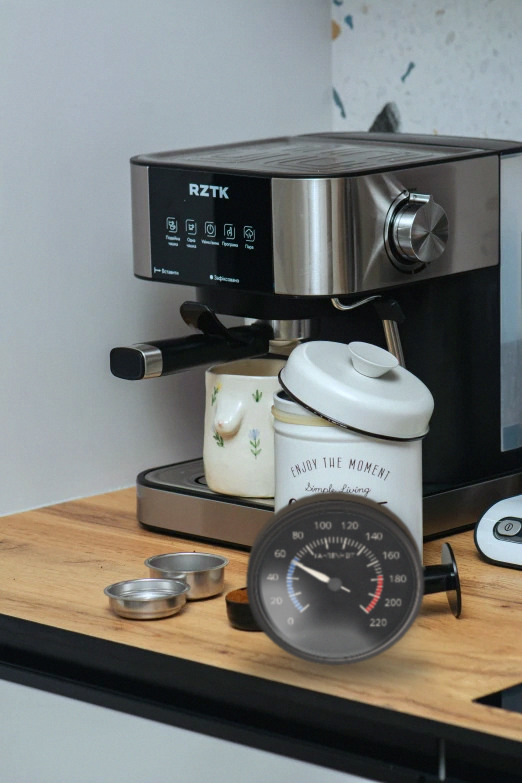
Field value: {"value": 60, "unit": "°F"}
